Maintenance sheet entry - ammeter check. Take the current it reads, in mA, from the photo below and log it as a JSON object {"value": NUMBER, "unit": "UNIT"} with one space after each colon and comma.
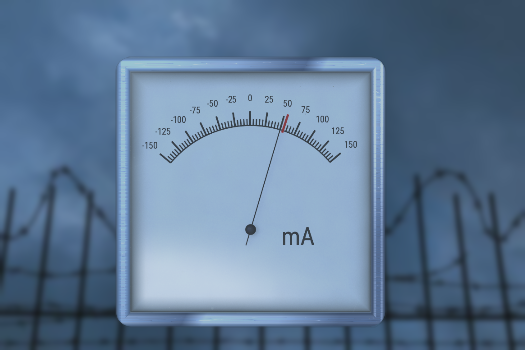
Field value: {"value": 50, "unit": "mA"}
